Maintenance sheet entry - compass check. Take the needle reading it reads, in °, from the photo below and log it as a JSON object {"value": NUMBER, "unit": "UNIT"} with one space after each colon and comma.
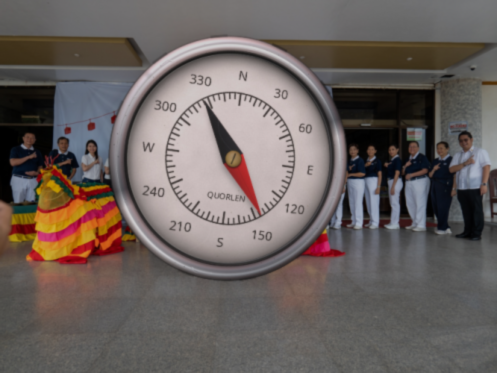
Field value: {"value": 145, "unit": "°"}
